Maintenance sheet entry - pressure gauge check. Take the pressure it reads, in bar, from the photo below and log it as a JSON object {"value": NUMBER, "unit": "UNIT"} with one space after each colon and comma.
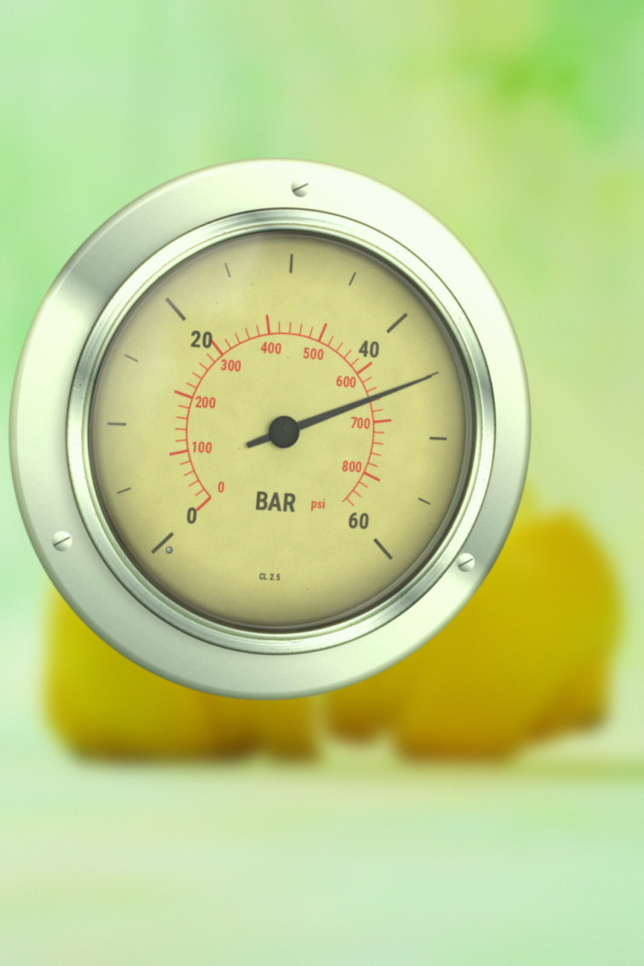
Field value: {"value": 45, "unit": "bar"}
